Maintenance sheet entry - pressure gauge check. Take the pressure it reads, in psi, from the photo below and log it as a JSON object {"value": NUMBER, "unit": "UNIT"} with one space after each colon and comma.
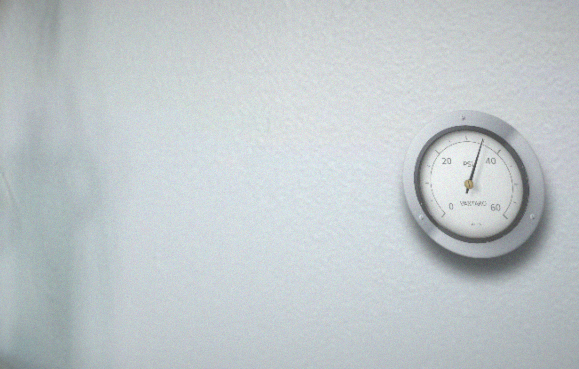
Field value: {"value": 35, "unit": "psi"}
